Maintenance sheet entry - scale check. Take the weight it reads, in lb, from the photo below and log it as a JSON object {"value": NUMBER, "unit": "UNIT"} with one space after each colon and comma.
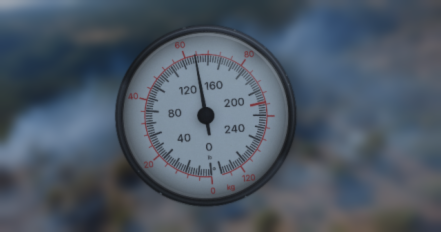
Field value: {"value": 140, "unit": "lb"}
